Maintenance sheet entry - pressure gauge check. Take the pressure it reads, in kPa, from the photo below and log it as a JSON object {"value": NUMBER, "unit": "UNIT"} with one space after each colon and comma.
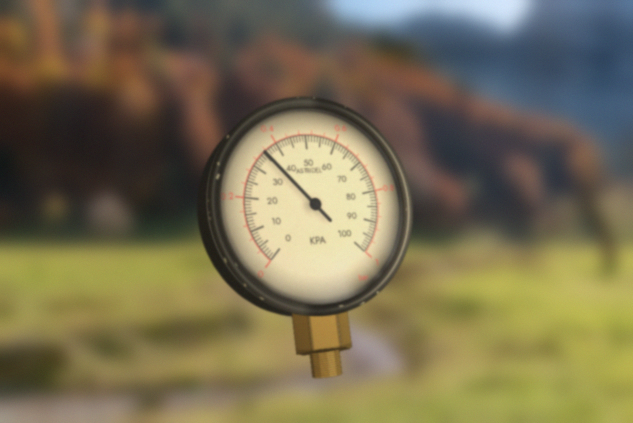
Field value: {"value": 35, "unit": "kPa"}
